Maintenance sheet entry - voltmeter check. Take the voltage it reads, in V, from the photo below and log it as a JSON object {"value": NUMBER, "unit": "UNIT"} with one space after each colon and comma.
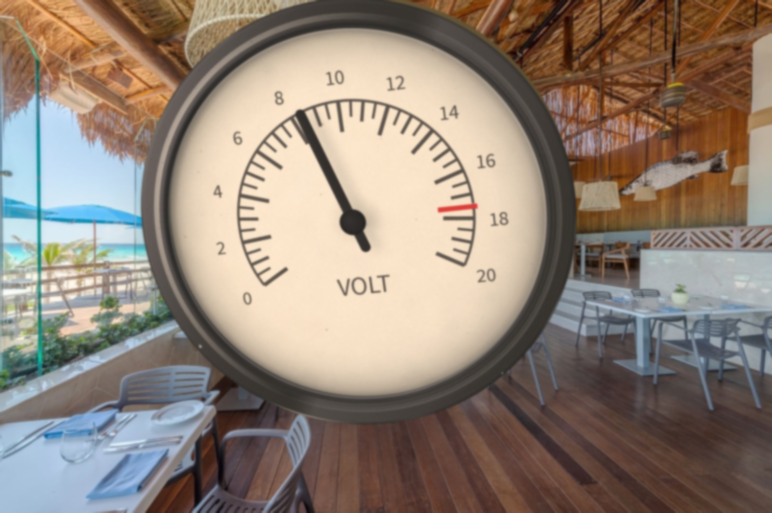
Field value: {"value": 8.5, "unit": "V"}
